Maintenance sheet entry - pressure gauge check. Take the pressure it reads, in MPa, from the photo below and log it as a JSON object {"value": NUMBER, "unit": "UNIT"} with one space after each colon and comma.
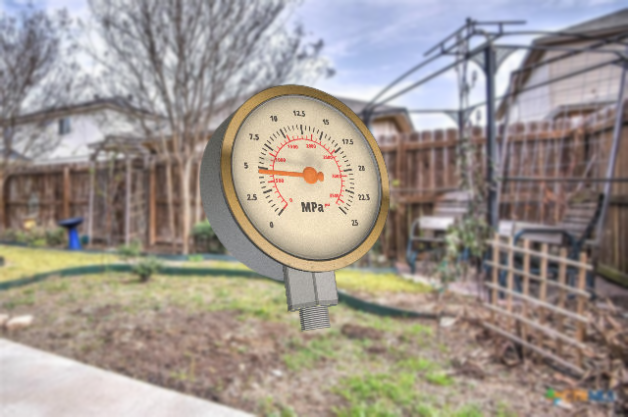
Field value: {"value": 4.5, "unit": "MPa"}
